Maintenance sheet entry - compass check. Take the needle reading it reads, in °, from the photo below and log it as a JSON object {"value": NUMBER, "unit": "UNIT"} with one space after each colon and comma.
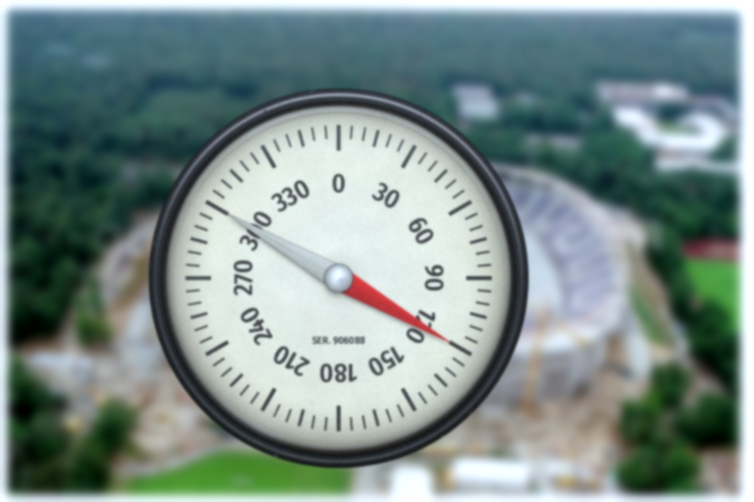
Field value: {"value": 120, "unit": "°"}
